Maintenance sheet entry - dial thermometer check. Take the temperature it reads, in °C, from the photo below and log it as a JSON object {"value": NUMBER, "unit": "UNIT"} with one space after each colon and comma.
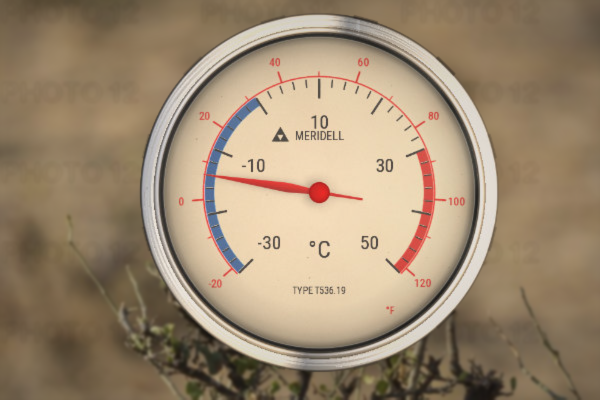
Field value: {"value": -14, "unit": "°C"}
